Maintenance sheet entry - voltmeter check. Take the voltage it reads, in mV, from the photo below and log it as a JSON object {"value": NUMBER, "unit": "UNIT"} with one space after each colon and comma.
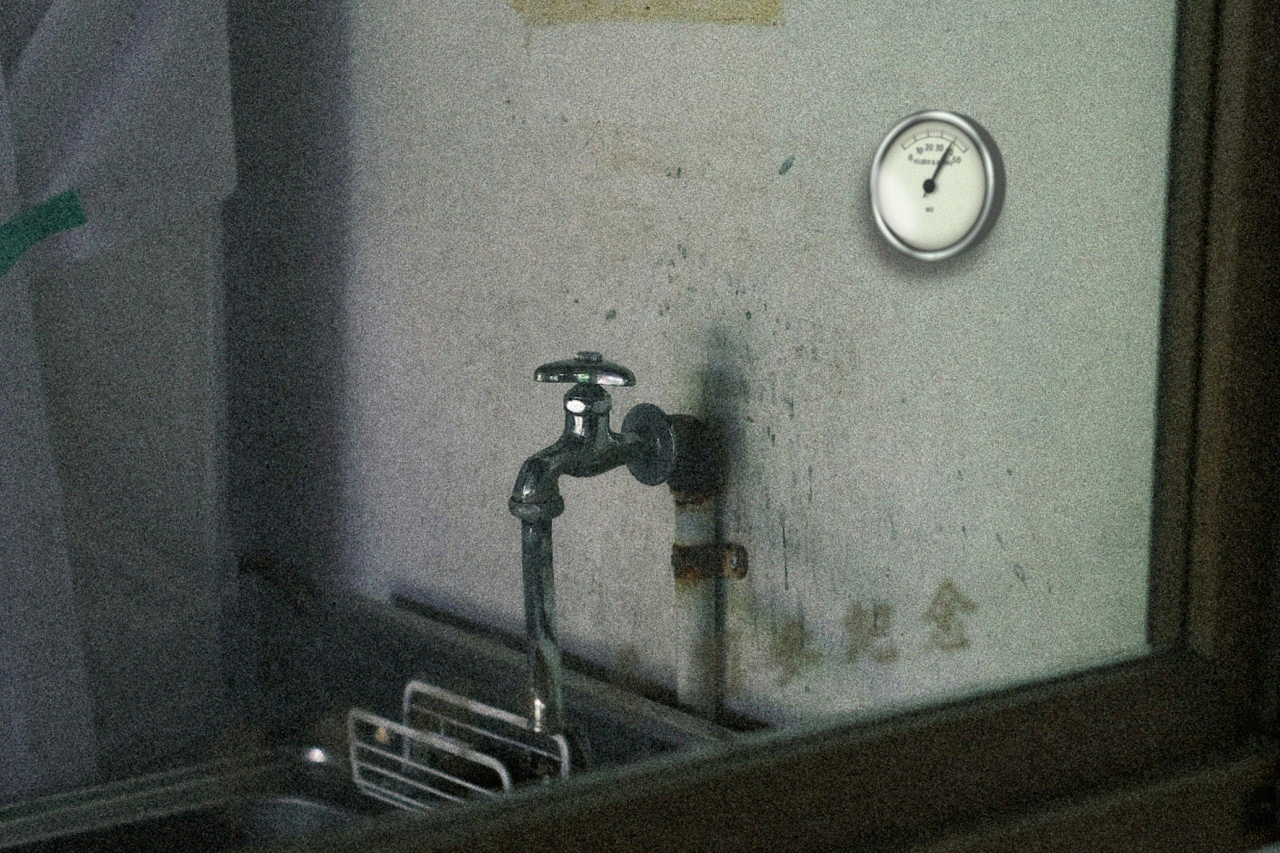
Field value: {"value": 40, "unit": "mV"}
